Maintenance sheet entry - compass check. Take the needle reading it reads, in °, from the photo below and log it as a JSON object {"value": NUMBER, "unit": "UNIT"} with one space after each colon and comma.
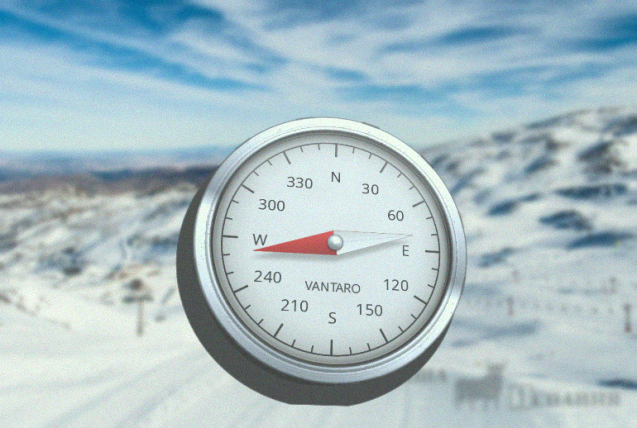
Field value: {"value": 260, "unit": "°"}
